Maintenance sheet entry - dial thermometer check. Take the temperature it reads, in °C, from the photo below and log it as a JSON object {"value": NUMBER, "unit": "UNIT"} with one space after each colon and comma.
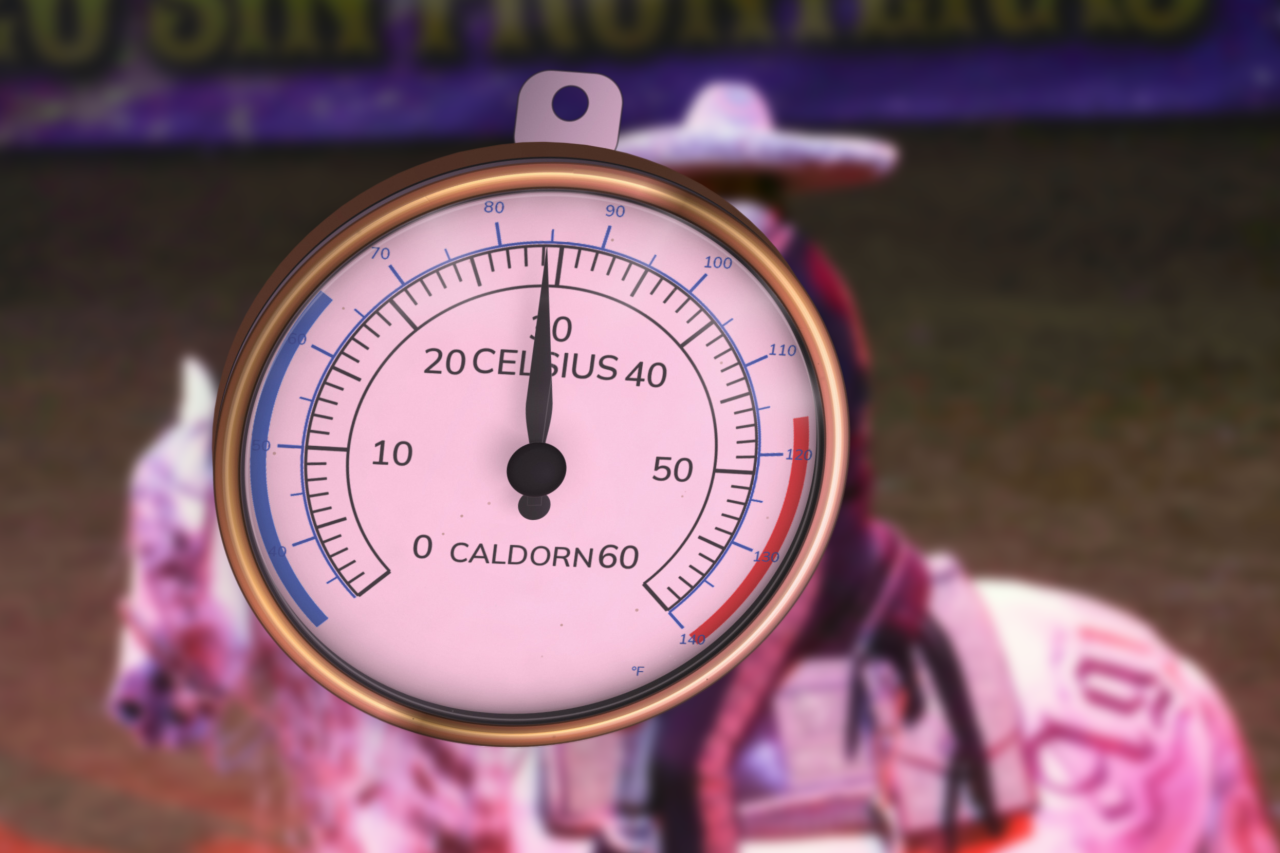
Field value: {"value": 29, "unit": "°C"}
